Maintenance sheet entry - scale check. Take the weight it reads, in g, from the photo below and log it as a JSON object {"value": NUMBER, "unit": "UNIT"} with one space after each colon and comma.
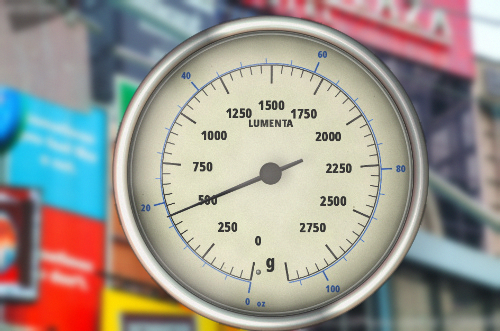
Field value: {"value": 500, "unit": "g"}
